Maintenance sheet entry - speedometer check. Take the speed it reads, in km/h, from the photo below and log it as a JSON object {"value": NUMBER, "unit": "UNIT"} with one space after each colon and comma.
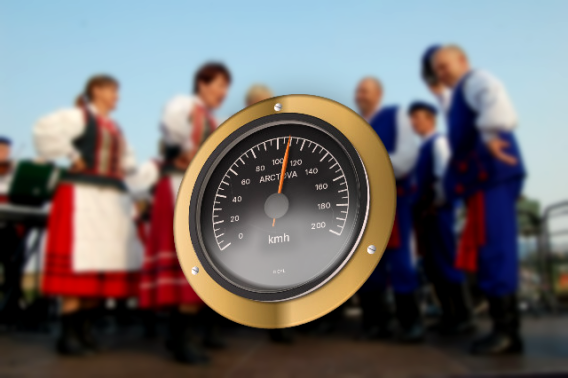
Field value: {"value": 110, "unit": "km/h"}
